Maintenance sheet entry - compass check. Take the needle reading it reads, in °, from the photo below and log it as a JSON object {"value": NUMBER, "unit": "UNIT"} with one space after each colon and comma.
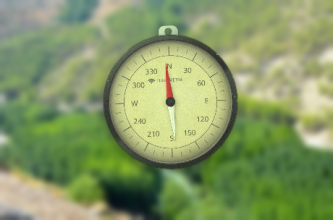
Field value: {"value": 355, "unit": "°"}
